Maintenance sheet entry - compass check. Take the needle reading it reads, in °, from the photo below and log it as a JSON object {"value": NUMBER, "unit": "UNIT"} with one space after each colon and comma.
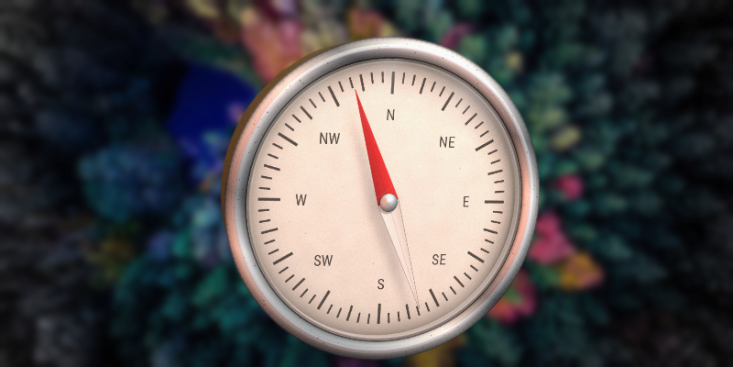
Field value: {"value": 340, "unit": "°"}
